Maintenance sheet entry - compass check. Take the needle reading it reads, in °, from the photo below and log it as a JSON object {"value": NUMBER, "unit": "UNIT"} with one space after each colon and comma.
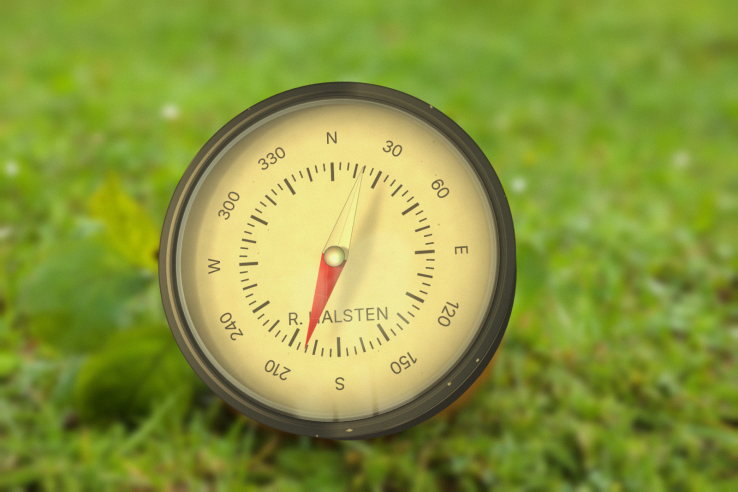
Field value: {"value": 200, "unit": "°"}
